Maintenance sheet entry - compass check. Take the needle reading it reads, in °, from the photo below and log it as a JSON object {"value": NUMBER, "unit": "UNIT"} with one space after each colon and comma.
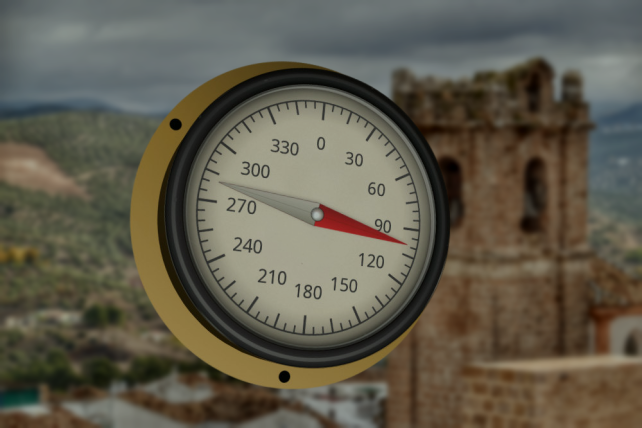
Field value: {"value": 100, "unit": "°"}
